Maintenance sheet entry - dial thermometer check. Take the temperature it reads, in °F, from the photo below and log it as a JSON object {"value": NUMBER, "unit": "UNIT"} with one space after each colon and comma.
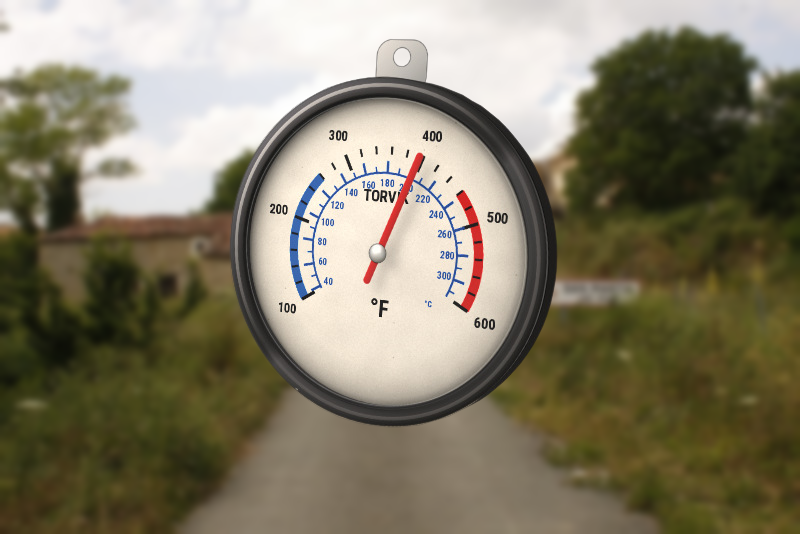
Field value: {"value": 400, "unit": "°F"}
